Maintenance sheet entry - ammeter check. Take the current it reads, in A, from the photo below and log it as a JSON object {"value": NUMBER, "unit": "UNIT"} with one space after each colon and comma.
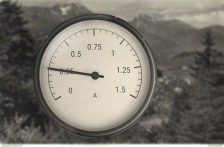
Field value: {"value": 0.25, "unit": "A"}
